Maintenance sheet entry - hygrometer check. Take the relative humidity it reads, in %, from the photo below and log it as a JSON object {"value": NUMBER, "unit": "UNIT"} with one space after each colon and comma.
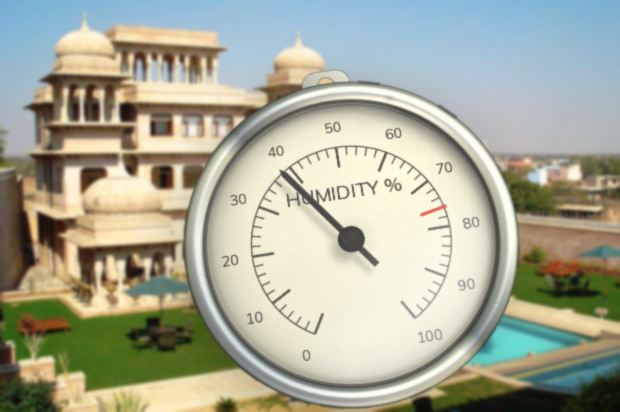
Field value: {"value": 38, "unit": "%"}
